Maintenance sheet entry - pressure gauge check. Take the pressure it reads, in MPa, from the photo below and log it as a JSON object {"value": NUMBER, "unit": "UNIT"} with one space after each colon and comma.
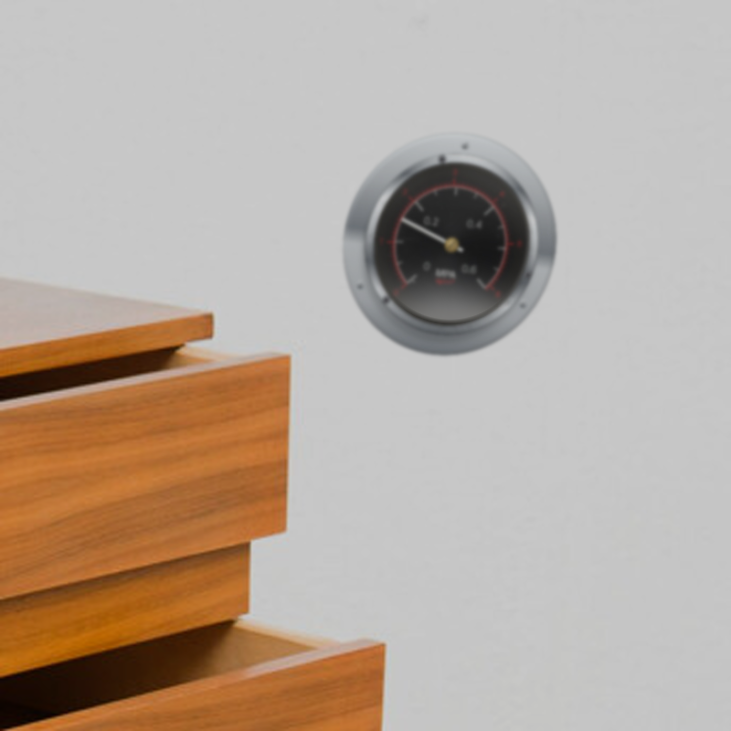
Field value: {"value": 0.15, "unit": "MPa"}
